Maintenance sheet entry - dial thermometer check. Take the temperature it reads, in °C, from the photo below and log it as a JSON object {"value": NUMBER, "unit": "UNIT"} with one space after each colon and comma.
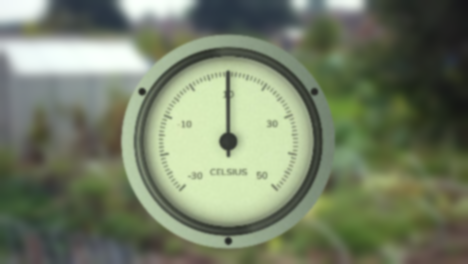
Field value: {"value": 10, "unit": "°C"}
